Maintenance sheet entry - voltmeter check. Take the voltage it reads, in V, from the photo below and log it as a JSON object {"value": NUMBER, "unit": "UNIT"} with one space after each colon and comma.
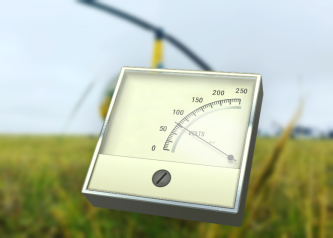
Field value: {"value": 75, "unit": "V"}
